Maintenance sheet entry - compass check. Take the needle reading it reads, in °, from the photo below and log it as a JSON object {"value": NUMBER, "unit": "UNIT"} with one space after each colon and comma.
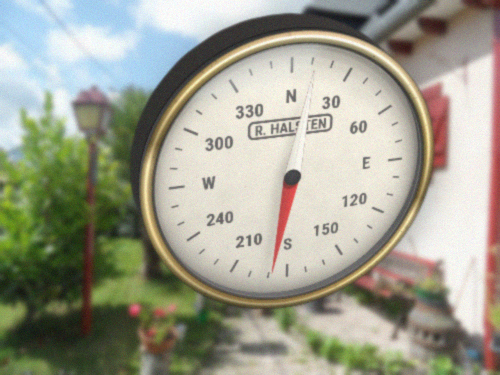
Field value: {"value": 190, "unit": "°"}
